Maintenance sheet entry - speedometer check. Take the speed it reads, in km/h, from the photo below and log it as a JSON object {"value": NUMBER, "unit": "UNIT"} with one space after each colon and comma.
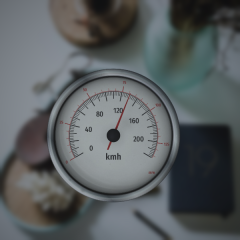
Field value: {"value": 130, "unit": "km/h"}
